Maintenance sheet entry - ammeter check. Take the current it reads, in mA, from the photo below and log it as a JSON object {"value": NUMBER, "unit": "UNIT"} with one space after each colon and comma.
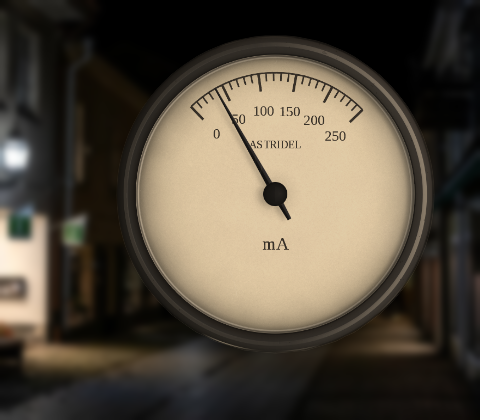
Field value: {"value": 40, "unit": "mA"}
